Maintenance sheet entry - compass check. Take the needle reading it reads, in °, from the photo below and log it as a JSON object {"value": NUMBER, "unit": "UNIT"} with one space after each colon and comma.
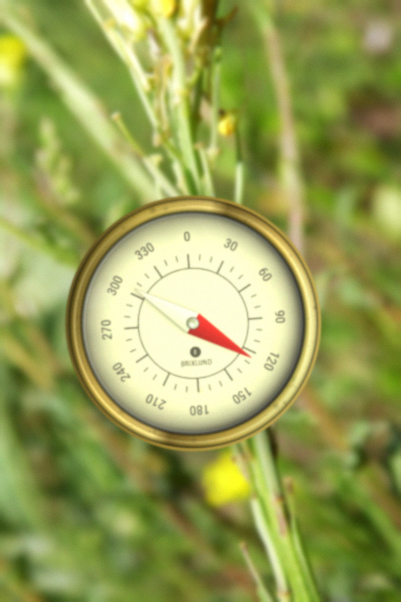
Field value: {"value": 125, "unit": "°"}
